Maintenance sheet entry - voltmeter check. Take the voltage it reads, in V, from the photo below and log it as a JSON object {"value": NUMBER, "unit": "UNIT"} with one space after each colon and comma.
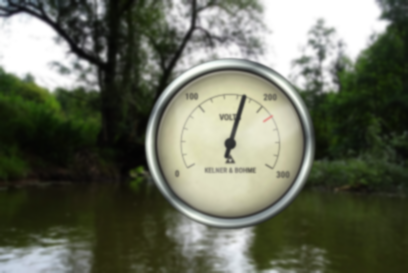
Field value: {"value": 170, "unit": "V"}
